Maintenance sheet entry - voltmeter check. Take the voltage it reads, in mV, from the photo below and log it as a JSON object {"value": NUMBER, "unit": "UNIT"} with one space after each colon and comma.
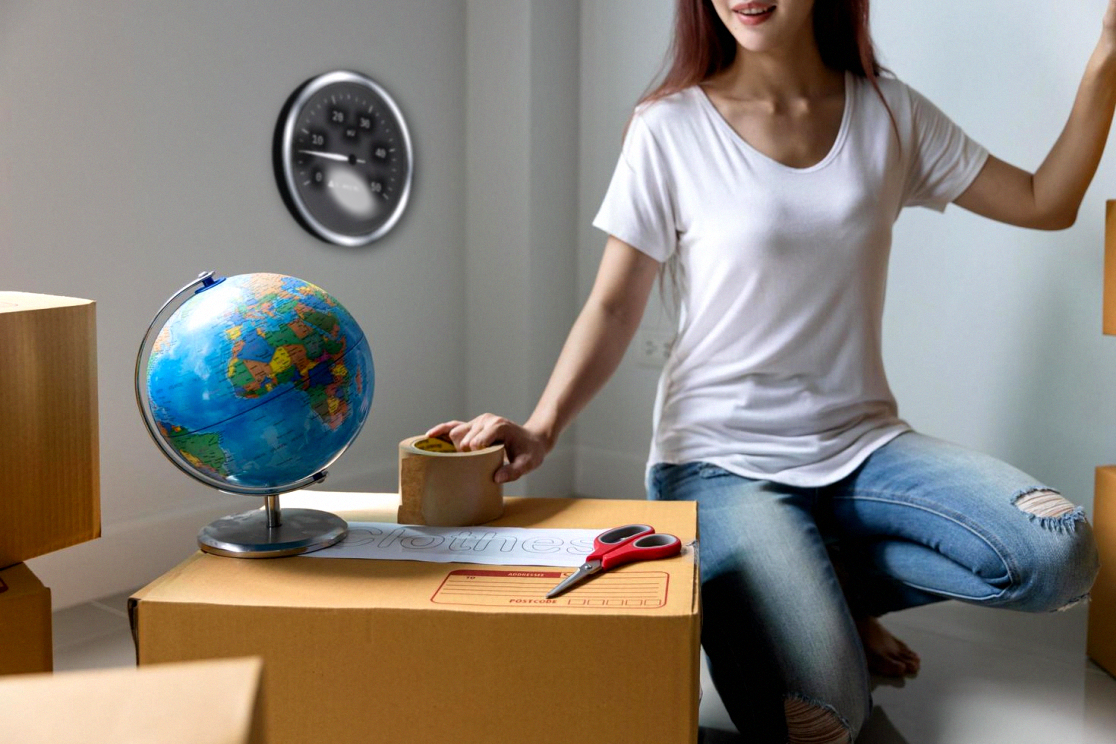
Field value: {"value": 6, "unit": "mV"}
